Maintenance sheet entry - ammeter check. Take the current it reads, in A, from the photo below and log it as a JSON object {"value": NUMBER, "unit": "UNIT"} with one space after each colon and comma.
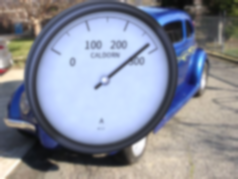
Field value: {"value": 275, "unit": "A"}
